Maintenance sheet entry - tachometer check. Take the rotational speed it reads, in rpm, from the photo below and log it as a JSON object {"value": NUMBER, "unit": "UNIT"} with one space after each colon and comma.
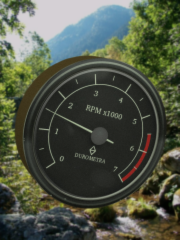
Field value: {"value": 1500, "unit": "rpm"}
